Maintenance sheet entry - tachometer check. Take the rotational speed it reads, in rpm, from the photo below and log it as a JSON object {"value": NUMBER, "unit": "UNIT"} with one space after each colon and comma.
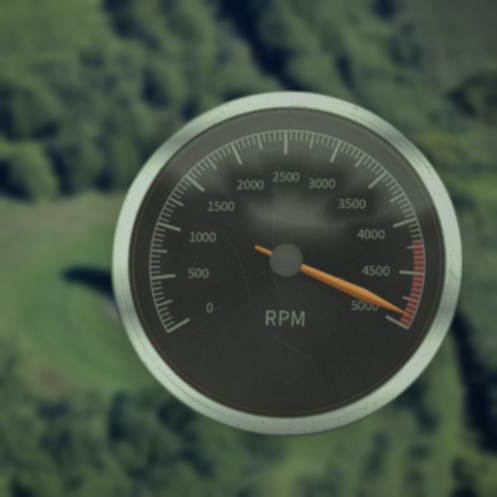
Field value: {"value": 4900, "unit": "rpm"}
